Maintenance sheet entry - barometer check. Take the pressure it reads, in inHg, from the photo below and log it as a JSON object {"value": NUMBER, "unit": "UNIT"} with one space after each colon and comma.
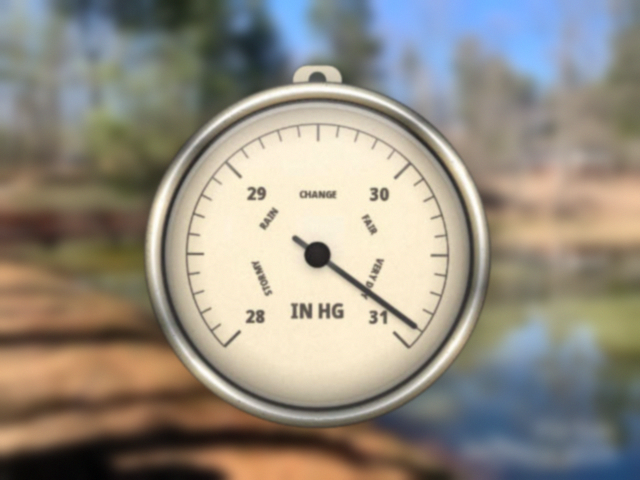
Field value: {"value": 30.9, "unit": "inHg"}
